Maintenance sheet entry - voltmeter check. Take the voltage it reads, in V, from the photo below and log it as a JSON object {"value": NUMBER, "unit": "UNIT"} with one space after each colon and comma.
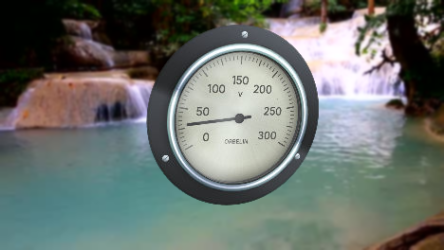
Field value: {"value": 30, "unit": "V"}
